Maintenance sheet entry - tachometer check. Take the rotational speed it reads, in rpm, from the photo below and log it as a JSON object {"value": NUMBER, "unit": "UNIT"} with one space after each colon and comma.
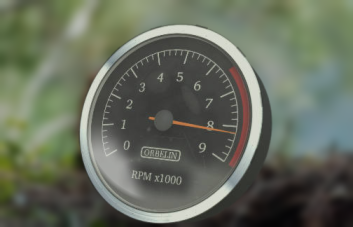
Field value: {"value": 8200, "unit": "rpm"}
